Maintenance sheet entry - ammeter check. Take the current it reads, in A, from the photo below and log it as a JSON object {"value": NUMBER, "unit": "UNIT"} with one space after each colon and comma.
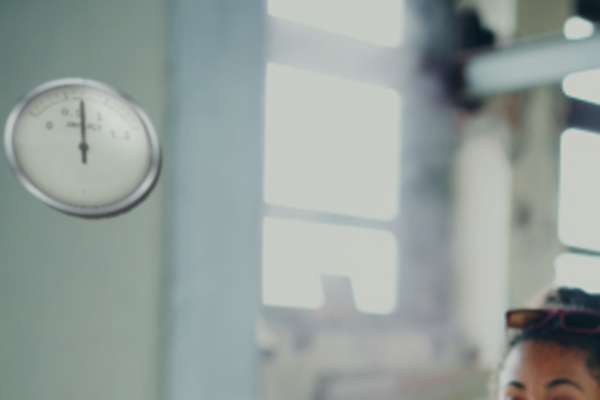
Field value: {"value": 0.7, "unit": "A"}
